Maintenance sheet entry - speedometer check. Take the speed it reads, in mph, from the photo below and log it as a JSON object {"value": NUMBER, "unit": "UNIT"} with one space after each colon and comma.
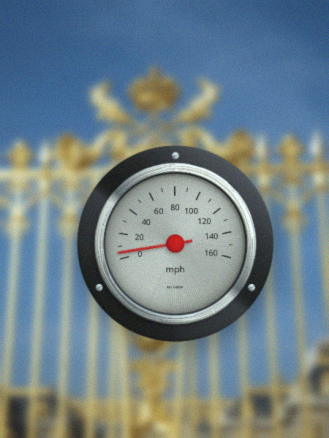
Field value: {"value": 5, "unit": "mph"}
